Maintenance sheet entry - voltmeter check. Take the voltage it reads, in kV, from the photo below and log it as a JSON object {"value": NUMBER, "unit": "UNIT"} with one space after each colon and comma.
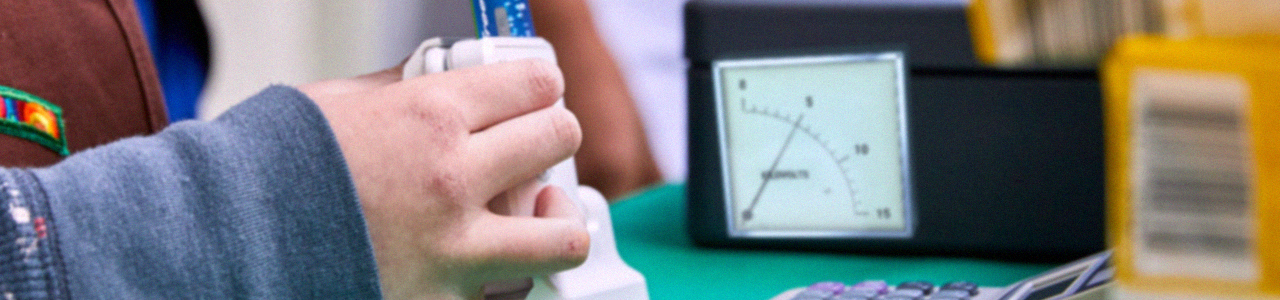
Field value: {"value": 5, "unit": "kV"}
